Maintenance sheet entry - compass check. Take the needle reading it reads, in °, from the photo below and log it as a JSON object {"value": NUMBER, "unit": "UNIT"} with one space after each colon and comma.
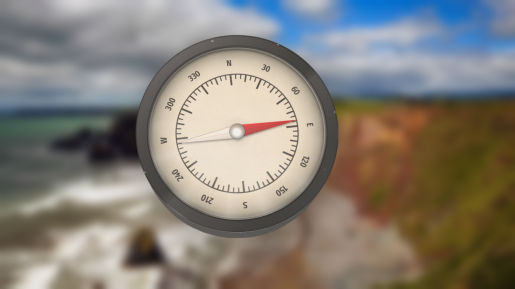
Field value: {"value": 85, "unit": "°"}
